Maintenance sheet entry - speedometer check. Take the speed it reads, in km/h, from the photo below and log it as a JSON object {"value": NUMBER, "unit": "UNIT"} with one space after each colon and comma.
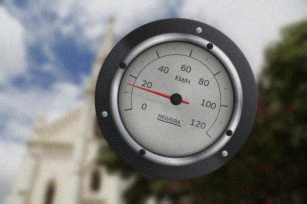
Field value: {"value": 15, "unit": "km/h"}
